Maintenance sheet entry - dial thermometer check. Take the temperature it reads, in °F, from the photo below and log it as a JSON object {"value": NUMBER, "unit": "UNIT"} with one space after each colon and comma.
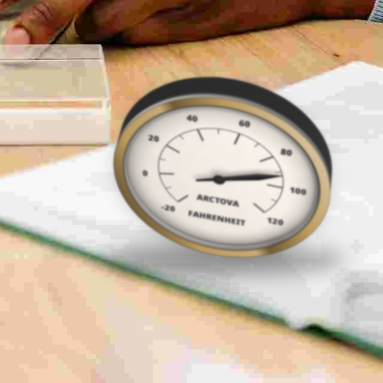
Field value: {"value": 90, "unit": "°F"}
